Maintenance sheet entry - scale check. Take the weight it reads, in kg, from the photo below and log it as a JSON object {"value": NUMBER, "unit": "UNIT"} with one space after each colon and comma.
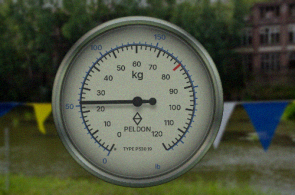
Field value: {"value": 24, "unit": "kg"}
